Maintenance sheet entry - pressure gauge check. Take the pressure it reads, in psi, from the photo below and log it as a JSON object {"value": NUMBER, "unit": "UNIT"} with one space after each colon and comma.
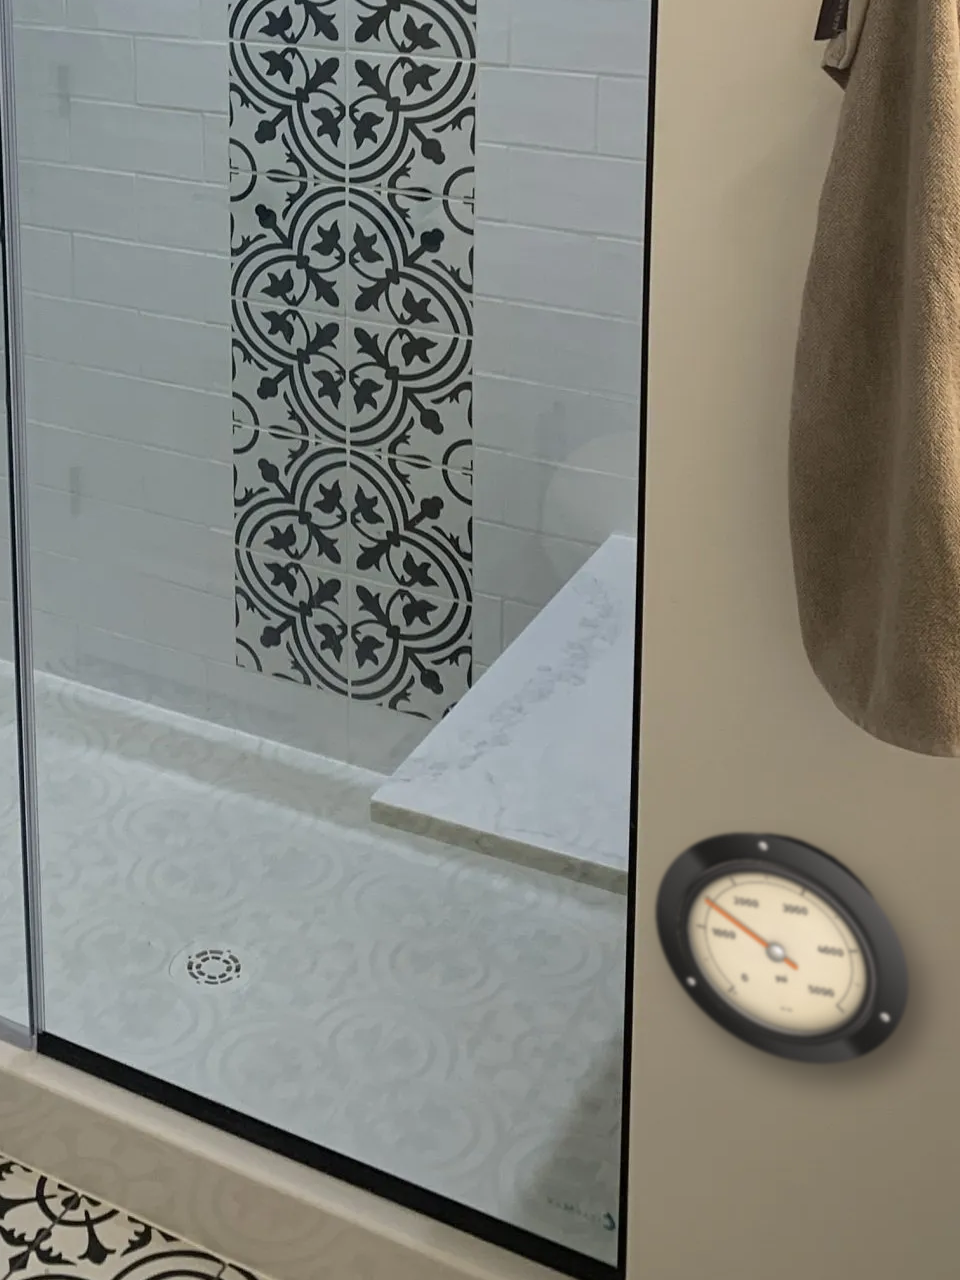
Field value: {"value": 1500, "unit": "psi"}
